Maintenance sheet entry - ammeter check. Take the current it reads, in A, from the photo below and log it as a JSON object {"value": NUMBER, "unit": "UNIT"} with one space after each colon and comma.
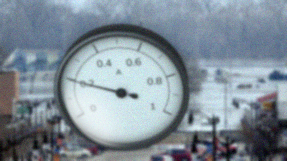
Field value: {"value": 0.2, "unit": "A"}
